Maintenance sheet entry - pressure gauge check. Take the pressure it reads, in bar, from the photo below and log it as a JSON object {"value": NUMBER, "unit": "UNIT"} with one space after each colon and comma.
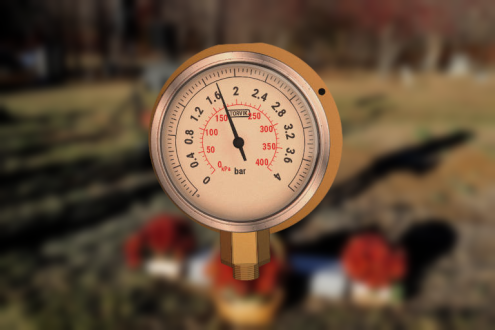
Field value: {"value": 1.75, "unit": "bar"}
